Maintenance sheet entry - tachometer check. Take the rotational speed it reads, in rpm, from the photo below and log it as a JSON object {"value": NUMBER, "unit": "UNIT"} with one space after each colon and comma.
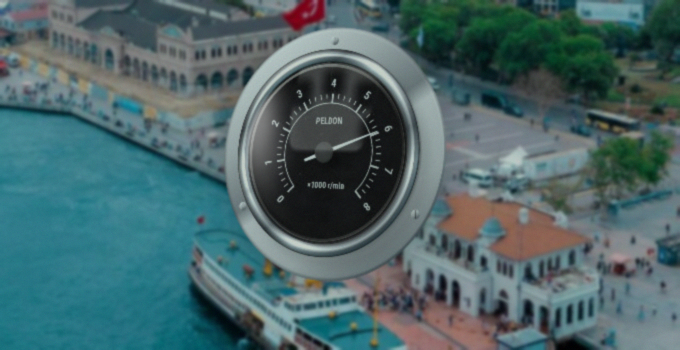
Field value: {"value": 6000, "unit": "rpm"}
